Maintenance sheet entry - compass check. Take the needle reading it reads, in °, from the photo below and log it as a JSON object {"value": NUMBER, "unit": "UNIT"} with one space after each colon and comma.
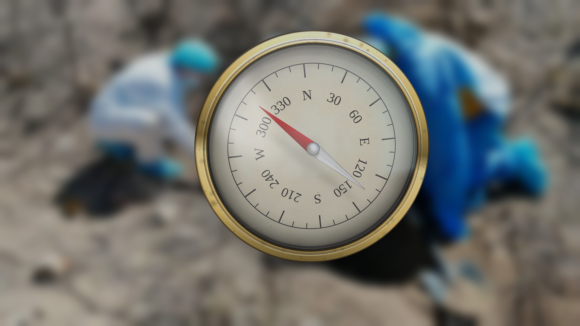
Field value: {"value": 315, "unit": "°"}
